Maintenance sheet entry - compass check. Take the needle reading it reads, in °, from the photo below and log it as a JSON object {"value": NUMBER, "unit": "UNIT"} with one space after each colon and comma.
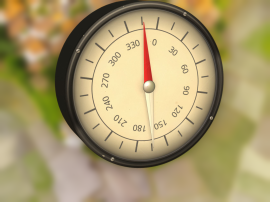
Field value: {"value": 345, "unit": "°"}
